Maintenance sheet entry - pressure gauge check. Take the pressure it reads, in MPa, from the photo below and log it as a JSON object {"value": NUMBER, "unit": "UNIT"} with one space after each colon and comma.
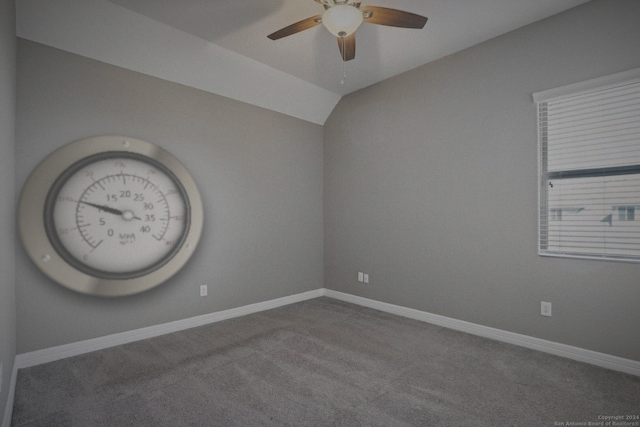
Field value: {"value": 10, "unit": "MPa"}
